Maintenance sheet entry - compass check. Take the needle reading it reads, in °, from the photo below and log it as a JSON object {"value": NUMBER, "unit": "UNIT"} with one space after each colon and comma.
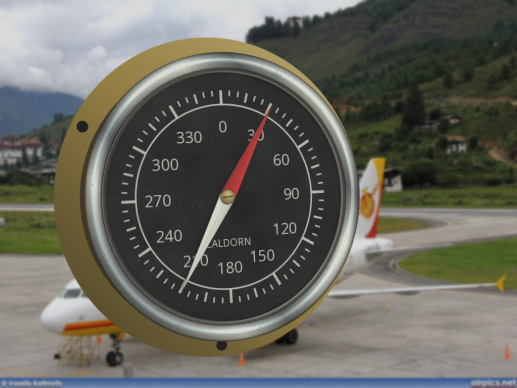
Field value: {"value": 30, "unit": "°"}
